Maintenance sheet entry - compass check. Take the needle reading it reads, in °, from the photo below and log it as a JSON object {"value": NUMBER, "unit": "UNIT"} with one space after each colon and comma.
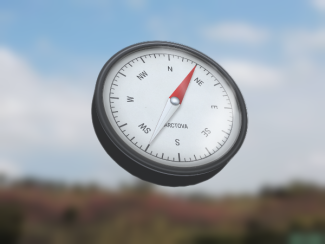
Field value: {"value": 30, "unit": "°"}
